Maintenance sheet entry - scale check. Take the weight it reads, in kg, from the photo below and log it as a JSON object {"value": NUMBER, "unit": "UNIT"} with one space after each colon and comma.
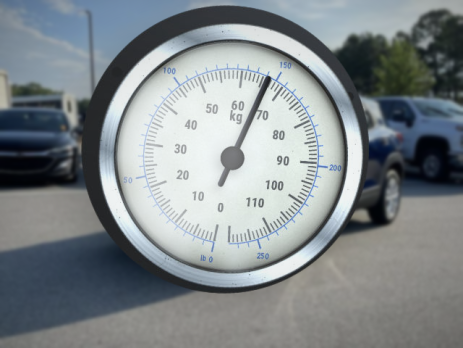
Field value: {"value": 66, "unit": "kg"}
